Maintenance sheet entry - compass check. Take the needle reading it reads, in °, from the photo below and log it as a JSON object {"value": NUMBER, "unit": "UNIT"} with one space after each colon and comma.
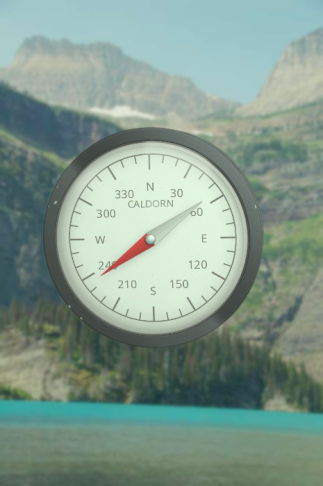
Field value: {"value": 235, "unit": "°"}
